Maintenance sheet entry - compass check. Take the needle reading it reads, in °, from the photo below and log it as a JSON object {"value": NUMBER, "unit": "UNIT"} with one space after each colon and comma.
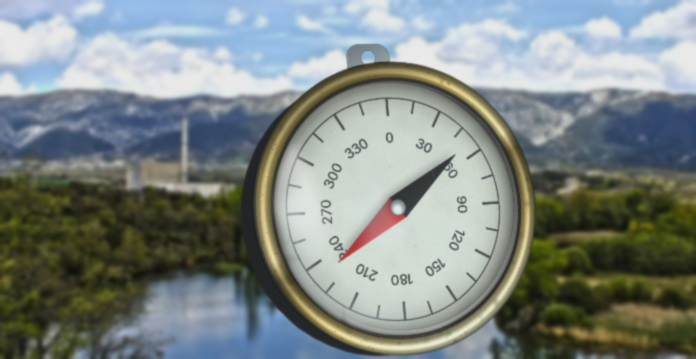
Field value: {"value": 232.5, "unit": "°"}
